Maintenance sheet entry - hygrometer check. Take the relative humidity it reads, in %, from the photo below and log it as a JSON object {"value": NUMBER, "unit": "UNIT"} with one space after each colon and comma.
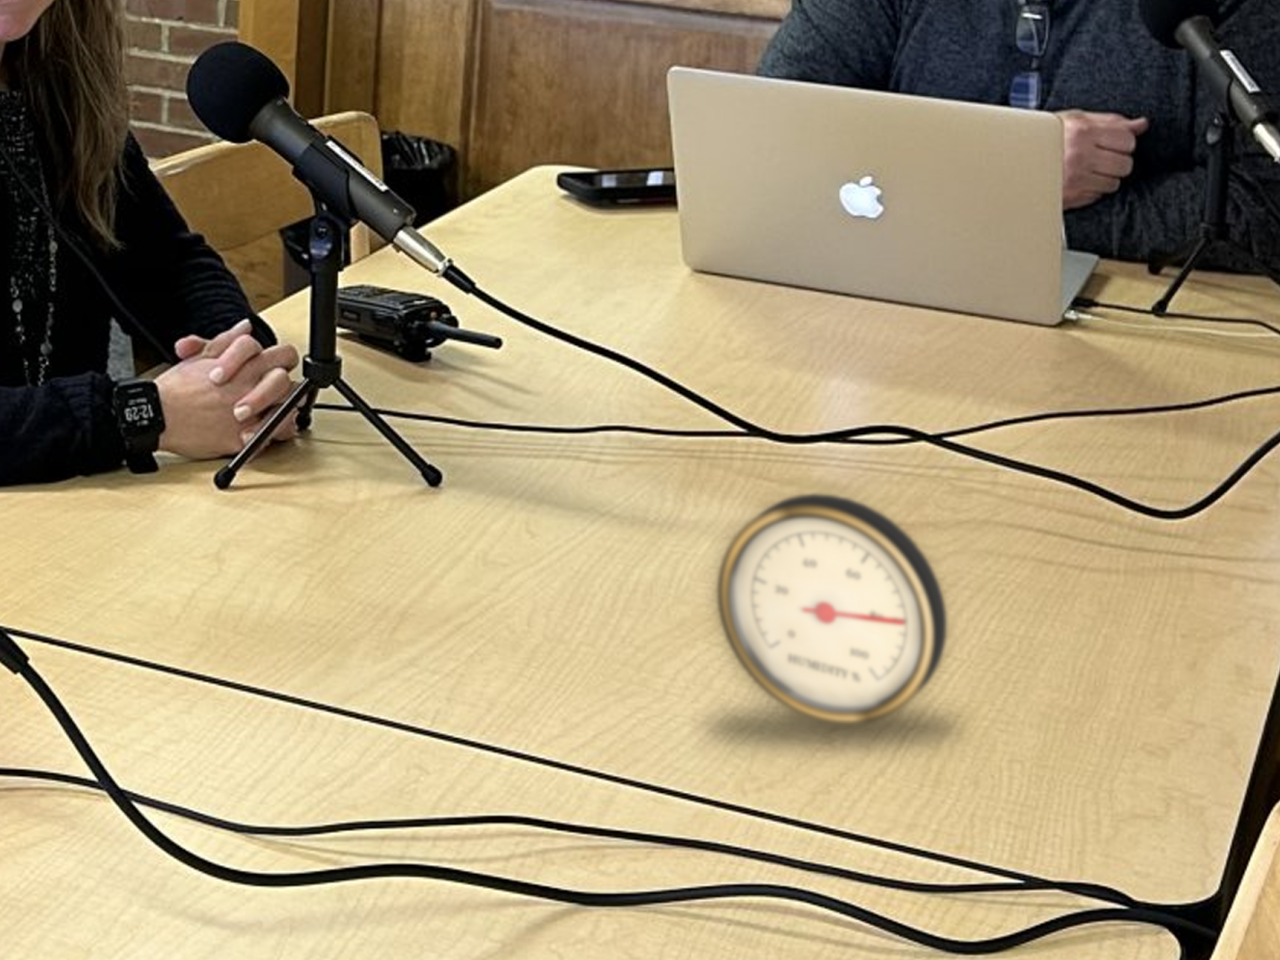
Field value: {"value": 80, "unit": "%"}
